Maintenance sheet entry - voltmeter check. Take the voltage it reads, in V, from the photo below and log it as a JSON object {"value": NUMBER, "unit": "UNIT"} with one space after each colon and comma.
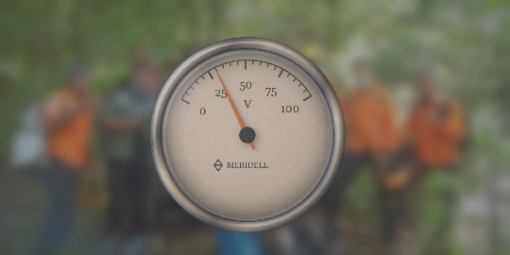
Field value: {"value": 30, "unit": "V"}
